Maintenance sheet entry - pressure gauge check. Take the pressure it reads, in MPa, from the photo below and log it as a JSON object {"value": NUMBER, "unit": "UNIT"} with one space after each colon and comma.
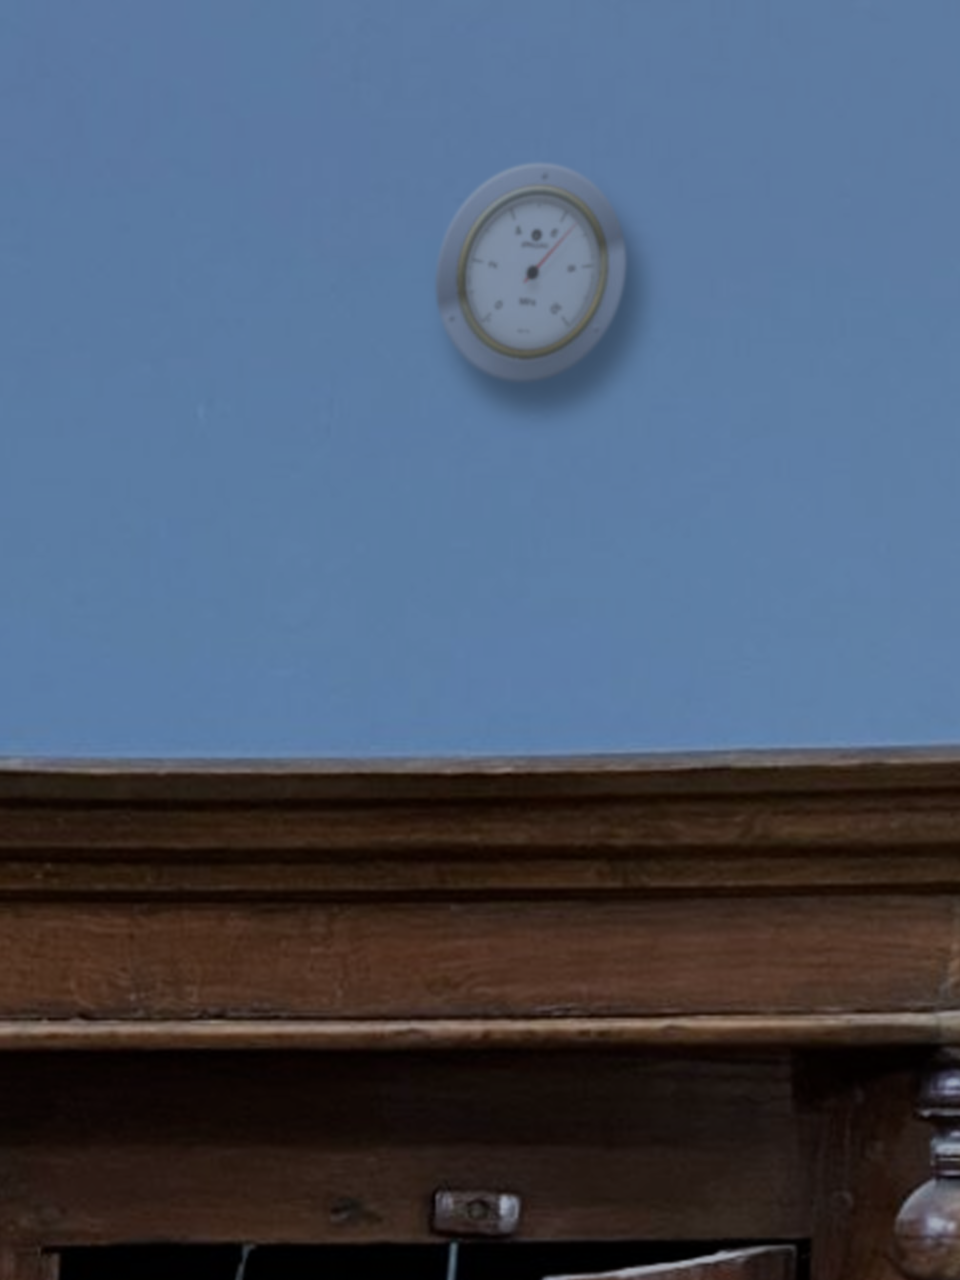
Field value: {"value": 6.5, "unit": "MPa"}
